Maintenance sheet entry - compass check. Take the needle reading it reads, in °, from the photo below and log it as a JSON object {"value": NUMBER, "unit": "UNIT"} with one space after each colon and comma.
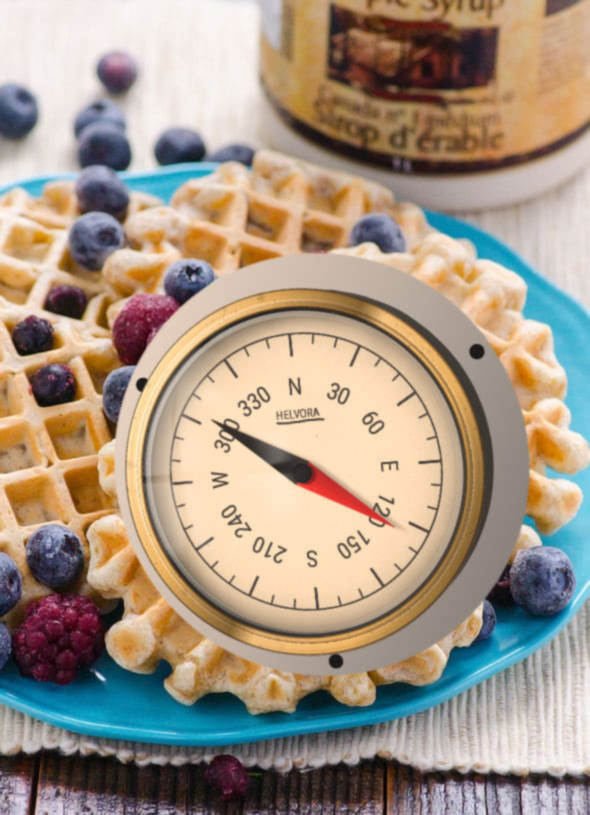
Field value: {"value": 125, "unit": "°"}
